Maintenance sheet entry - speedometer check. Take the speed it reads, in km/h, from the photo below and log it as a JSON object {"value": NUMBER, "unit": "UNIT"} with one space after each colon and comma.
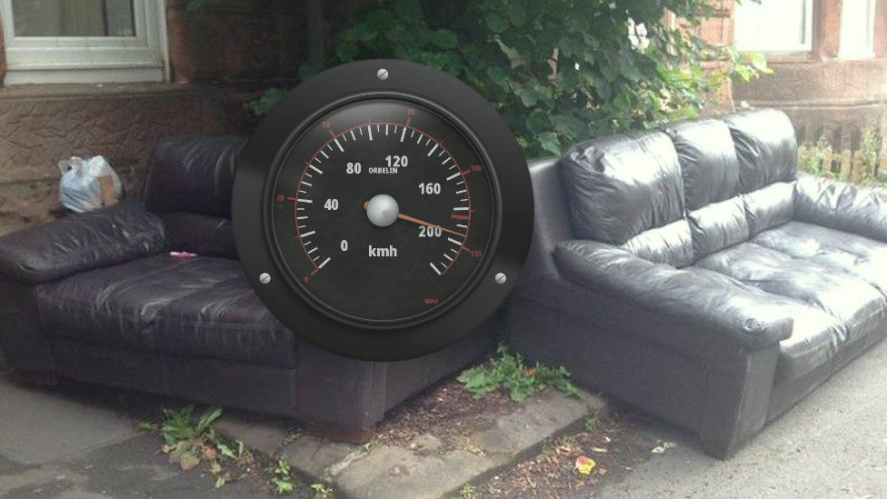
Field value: {"value": 195, "unit": "km/h"}
